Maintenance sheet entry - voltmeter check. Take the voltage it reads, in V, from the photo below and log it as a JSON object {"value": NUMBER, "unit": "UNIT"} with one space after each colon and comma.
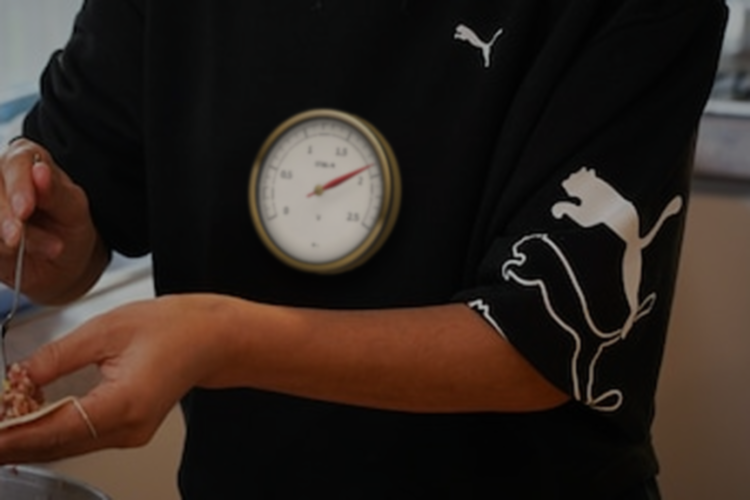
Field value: {"value": 1.9, "unit": "V"}
